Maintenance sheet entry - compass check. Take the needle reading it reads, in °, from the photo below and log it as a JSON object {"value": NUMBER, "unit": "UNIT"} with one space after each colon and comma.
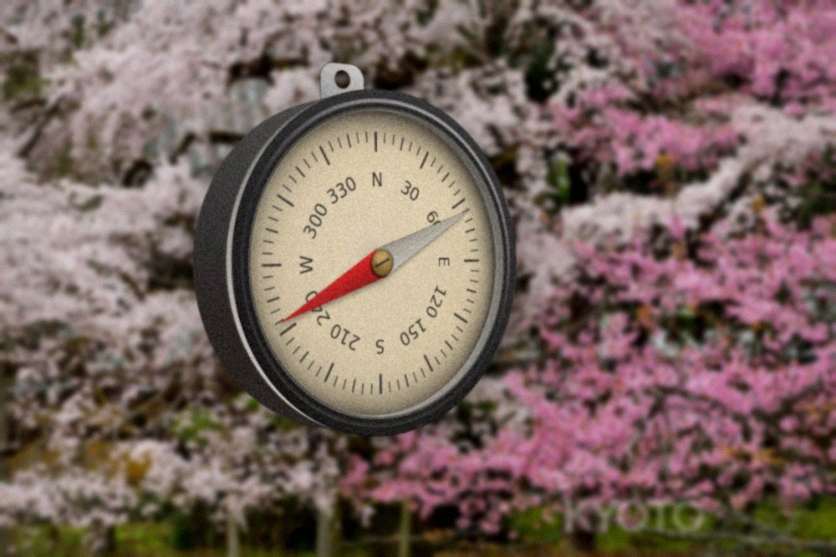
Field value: {"value": 245, "unit": "°"}
